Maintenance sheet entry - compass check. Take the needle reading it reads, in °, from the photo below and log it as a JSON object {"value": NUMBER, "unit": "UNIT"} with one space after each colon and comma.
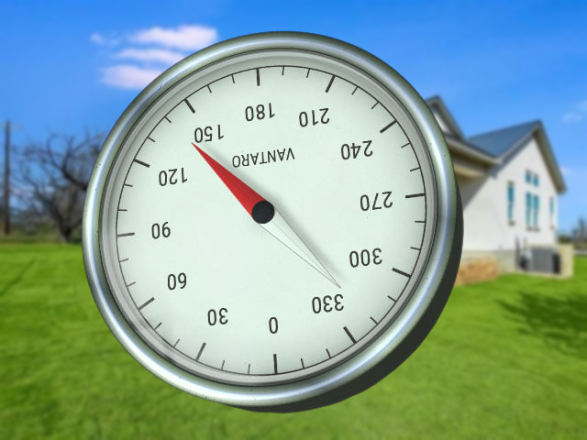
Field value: {"value": 140, "unit": "°"}
